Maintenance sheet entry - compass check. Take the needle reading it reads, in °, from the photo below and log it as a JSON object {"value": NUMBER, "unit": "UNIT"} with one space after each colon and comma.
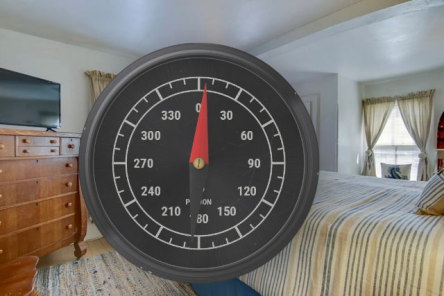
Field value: {"value": 5, "unit": "°"}
